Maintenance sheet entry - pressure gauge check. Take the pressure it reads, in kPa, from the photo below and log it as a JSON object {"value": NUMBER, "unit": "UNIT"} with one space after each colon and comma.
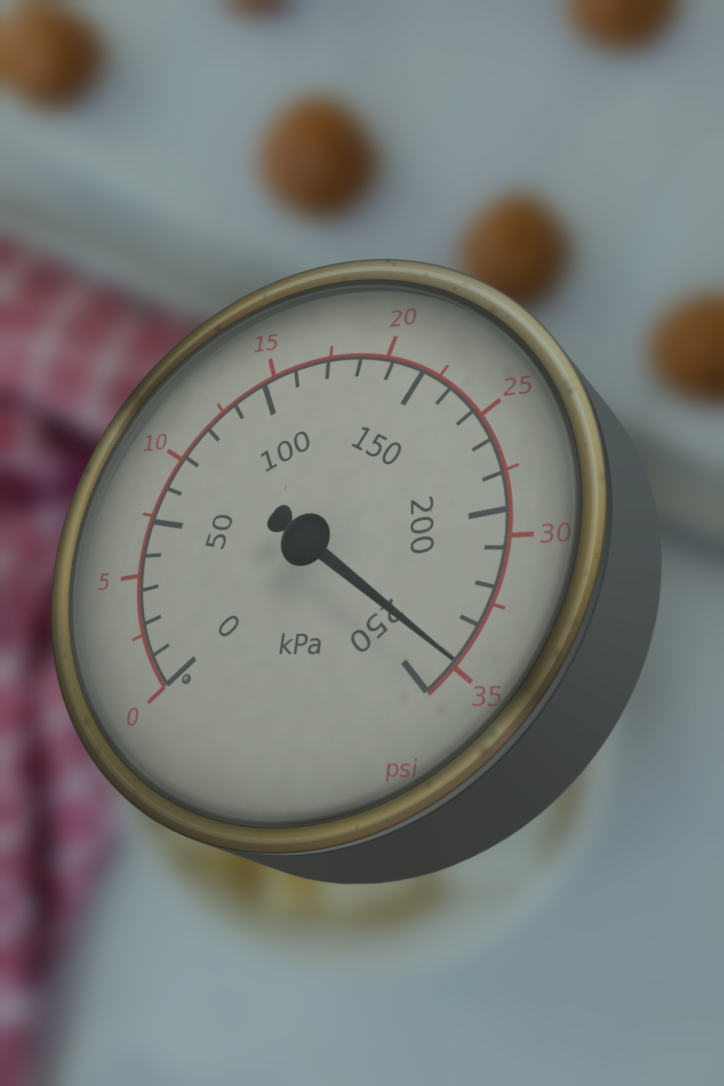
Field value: {"value": 240, "unit": "kPa"}
